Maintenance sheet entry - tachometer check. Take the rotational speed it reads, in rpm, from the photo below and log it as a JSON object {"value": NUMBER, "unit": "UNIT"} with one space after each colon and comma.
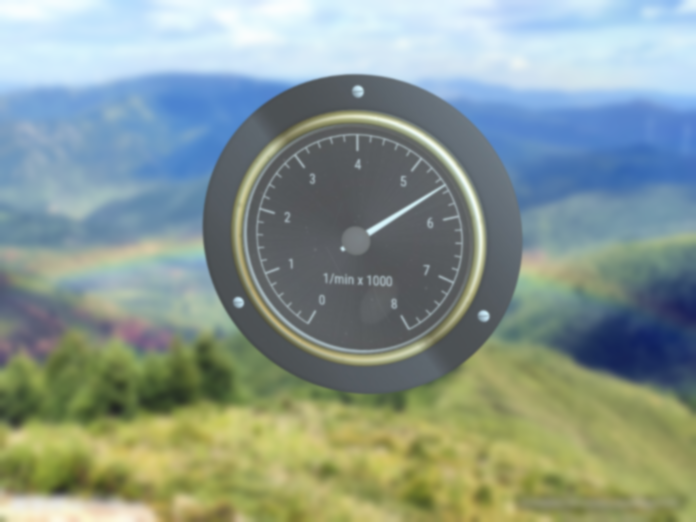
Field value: {"value": 5500, "unit": "rpm"}
